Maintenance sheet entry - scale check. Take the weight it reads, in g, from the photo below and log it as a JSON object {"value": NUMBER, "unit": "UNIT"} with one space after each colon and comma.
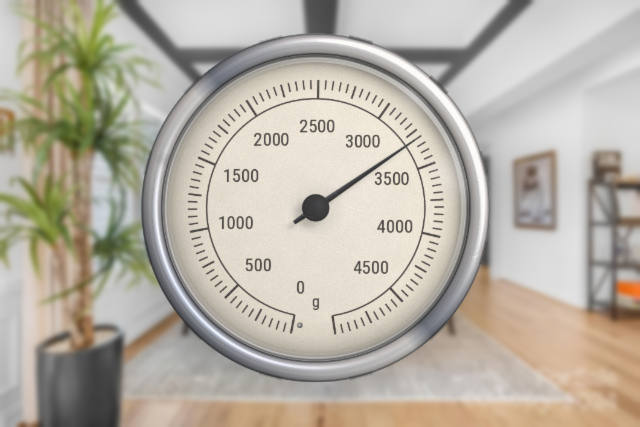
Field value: {"value": 3300, "unit": "g"}
